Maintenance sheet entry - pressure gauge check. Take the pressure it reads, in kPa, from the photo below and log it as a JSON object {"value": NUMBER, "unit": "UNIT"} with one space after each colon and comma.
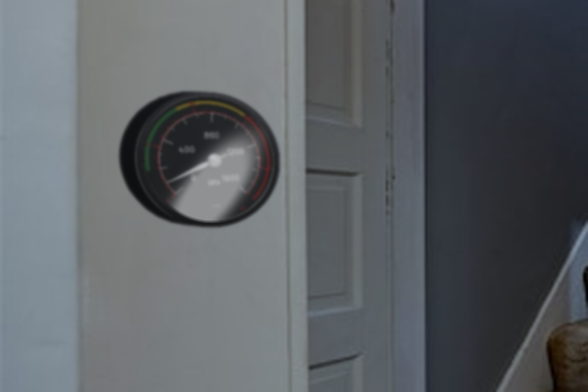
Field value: {"value": 100, "unit": "kPa"}
